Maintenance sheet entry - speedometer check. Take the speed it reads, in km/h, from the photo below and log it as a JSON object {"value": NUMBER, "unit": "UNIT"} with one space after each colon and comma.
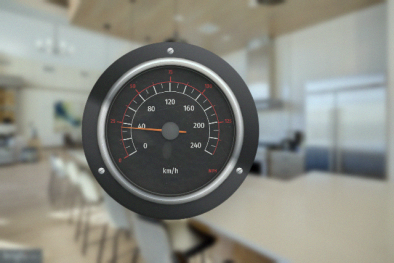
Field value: {"value": 35, "unit": "km/h"}
